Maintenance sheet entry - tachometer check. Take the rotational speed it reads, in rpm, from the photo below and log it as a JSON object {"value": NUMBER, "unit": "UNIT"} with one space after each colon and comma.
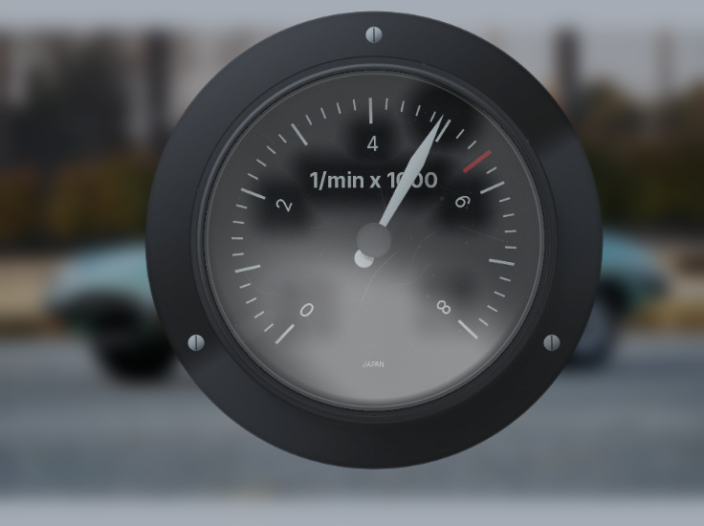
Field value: {"value": 4900, "unit": "rpm"}
